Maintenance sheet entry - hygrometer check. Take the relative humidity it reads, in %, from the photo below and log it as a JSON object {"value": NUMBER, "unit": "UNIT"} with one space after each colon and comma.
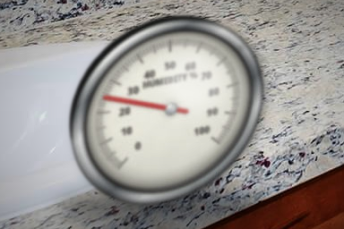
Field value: {"value": 25, "unit": "%"}
